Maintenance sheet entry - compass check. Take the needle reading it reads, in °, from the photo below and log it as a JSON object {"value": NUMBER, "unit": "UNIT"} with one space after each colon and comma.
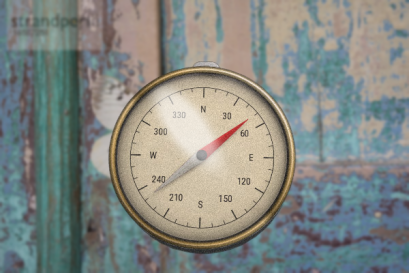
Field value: {"value": 50, "unit": "°"}
